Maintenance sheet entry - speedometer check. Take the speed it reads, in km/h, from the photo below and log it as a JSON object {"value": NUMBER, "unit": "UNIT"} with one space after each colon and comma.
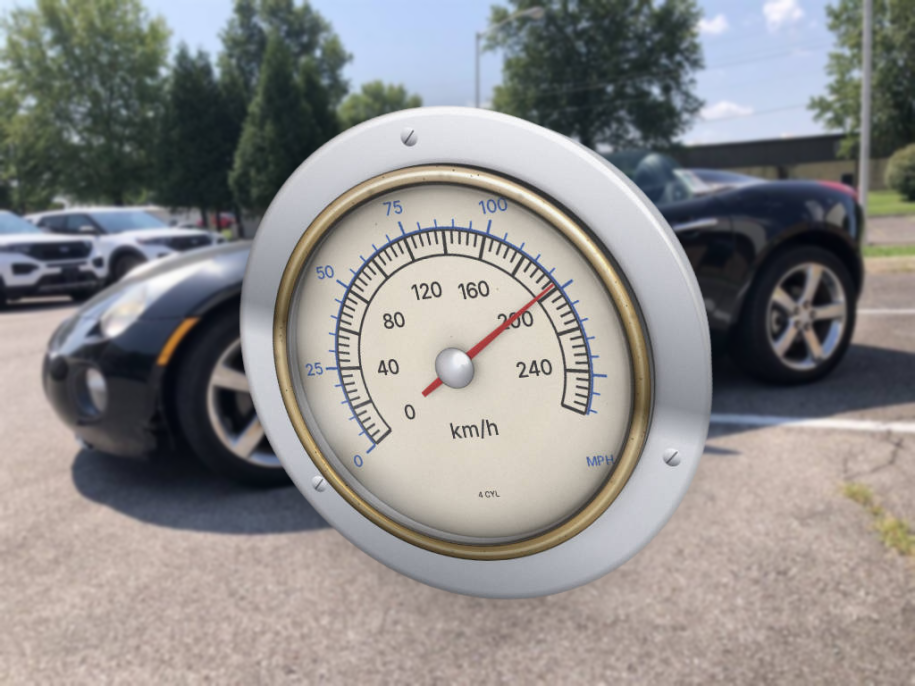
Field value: {"value": 198, "unit": "km/h"}
